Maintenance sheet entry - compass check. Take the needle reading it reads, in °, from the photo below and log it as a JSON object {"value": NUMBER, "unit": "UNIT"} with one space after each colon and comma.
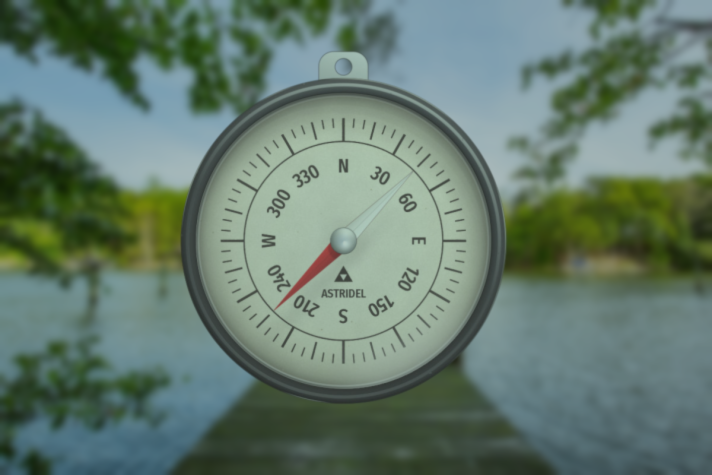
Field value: {"value": 225, "unit": "°"}
